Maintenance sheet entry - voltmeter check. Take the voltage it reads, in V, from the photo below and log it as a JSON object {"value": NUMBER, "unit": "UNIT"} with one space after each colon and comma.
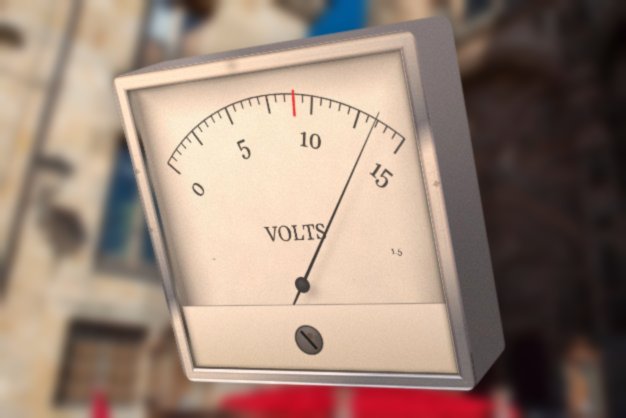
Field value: {"value": 13.5, "unit": "V"}
